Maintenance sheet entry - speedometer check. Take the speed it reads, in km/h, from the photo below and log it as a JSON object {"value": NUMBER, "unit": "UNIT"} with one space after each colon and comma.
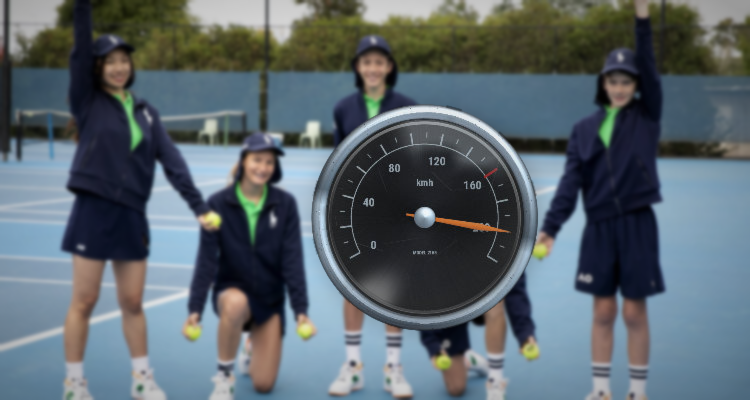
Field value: {"value": 200, "unit": "km/h"}
